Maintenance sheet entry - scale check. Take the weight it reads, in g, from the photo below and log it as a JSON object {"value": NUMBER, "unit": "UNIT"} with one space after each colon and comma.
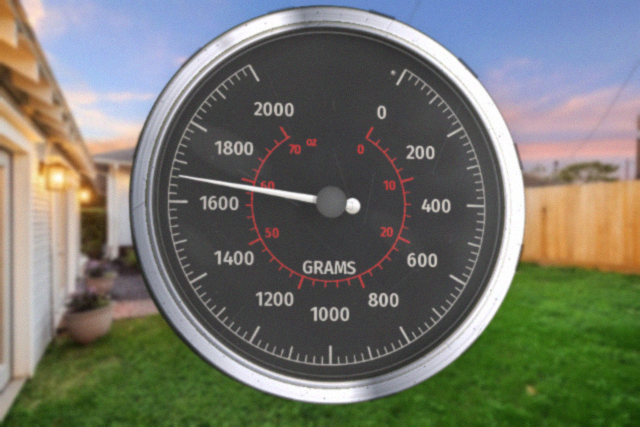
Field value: {"value": 1660, "unit": "g"}
